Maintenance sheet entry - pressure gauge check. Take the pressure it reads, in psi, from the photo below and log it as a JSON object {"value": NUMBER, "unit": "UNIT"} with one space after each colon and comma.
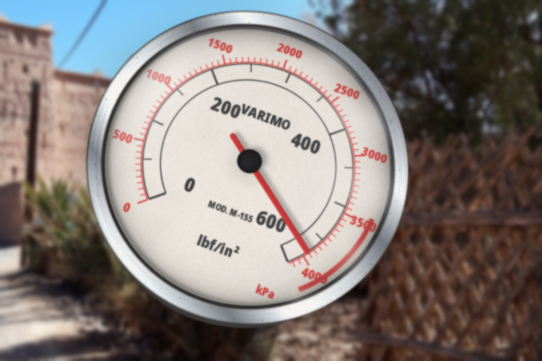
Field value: {"value": 575, "unit": "psi"}
